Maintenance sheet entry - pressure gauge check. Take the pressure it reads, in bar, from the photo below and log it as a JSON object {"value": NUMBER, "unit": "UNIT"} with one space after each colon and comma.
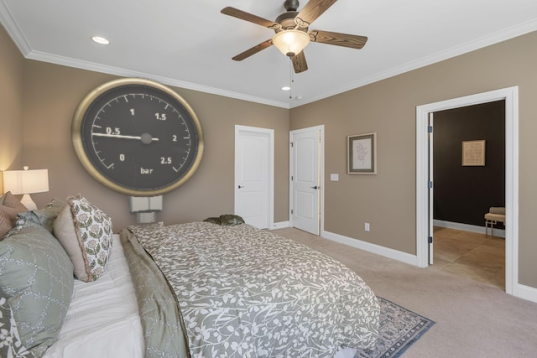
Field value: {"value": 0.4, "unit": "bar"}
